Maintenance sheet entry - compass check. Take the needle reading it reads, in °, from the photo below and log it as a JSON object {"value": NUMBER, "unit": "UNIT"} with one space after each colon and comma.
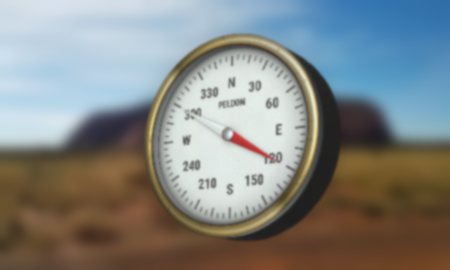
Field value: {"value": 120, "unit": "°"}
